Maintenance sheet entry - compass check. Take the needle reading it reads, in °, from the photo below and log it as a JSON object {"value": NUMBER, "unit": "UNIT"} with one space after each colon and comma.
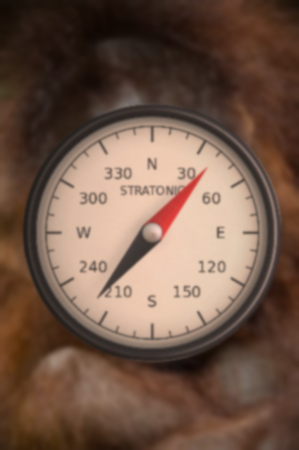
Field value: {"value": 40, "unit": "°"}
